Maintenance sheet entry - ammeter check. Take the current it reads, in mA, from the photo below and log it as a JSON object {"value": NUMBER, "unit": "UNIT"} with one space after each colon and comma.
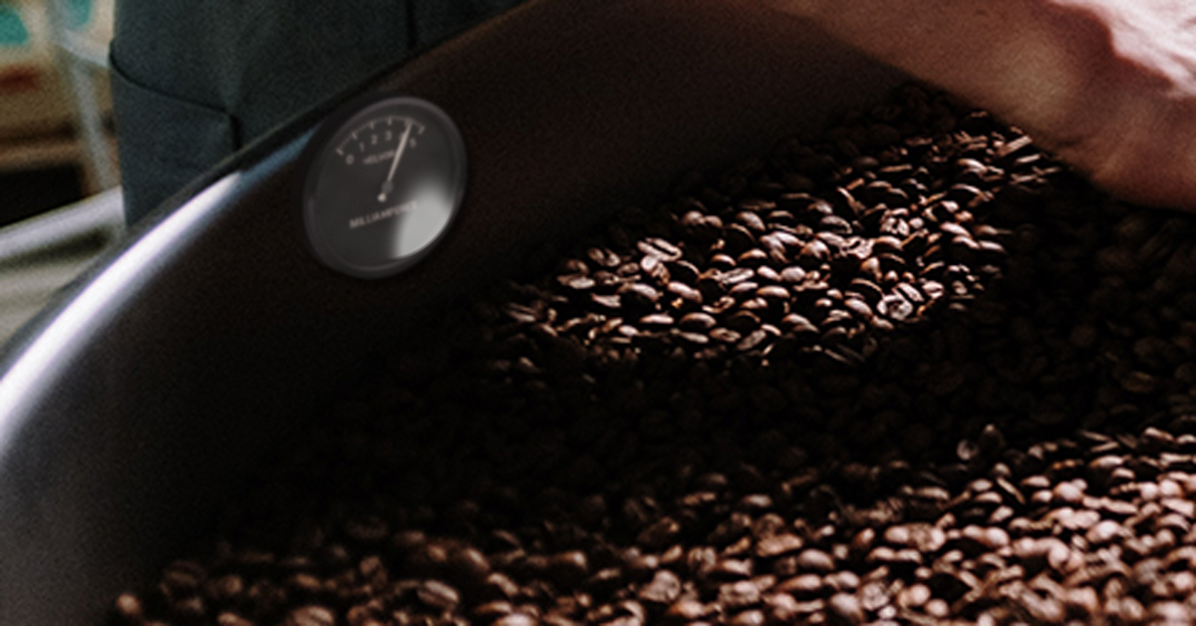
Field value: {"value": 4, "unit": "mA"}
